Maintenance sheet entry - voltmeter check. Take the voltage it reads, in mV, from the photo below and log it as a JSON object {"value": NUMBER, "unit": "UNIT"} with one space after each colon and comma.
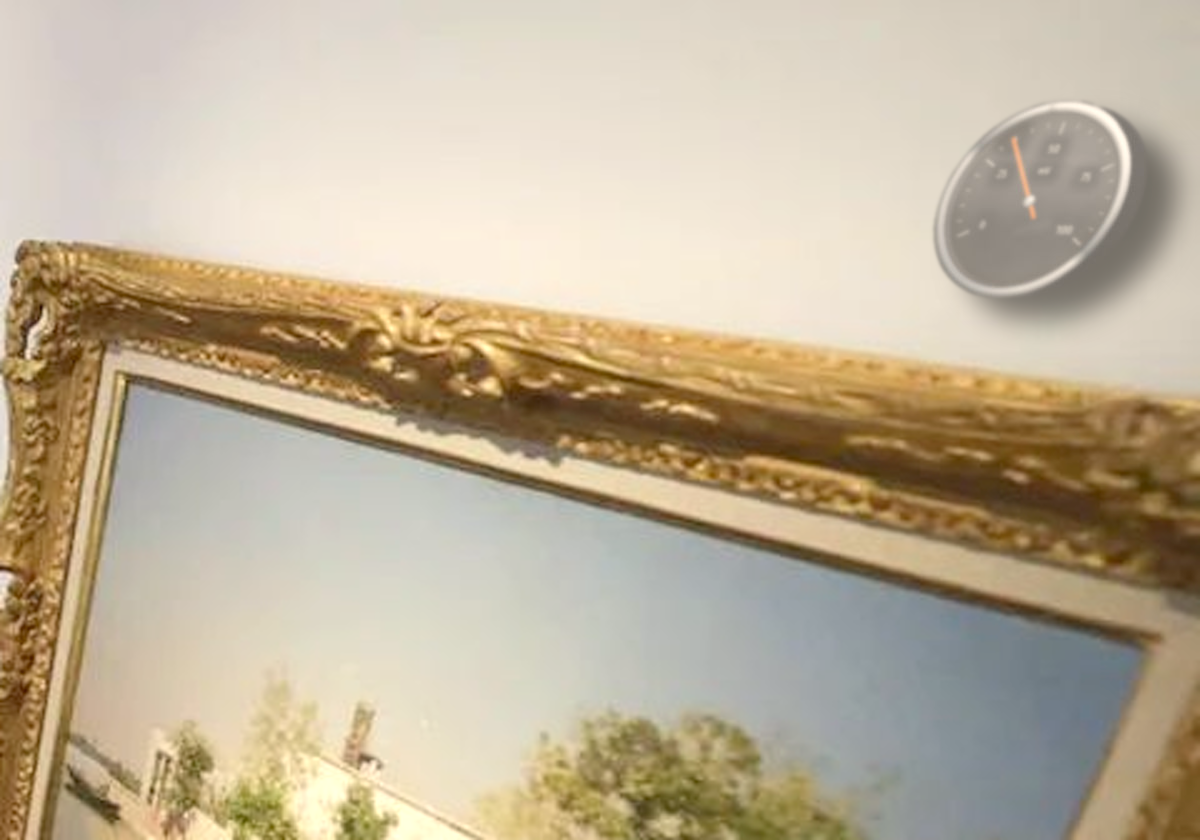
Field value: {"value": 35, "unit": "mV"}
